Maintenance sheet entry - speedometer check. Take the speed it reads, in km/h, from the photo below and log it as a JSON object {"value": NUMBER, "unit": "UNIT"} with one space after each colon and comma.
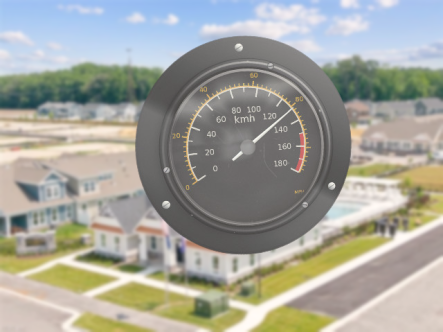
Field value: {"value": 130, "unit": "km/h"}
